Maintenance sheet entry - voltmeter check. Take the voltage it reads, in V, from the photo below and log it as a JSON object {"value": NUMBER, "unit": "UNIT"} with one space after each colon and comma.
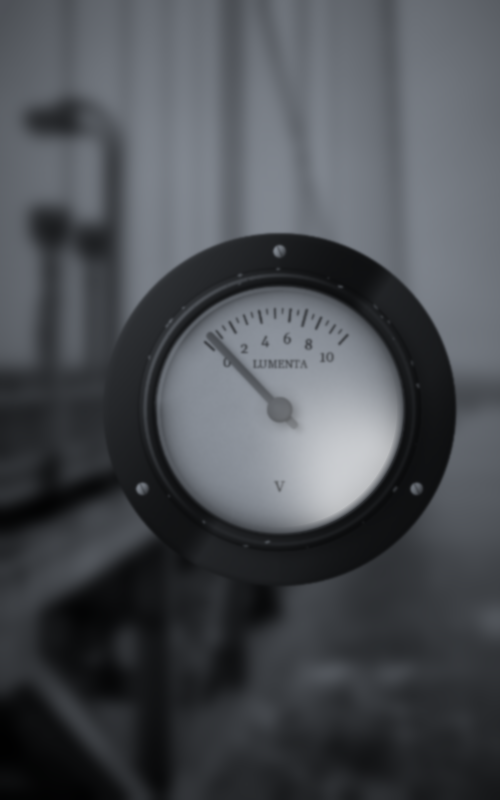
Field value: {"value": 0.5, "unit": "V"}
